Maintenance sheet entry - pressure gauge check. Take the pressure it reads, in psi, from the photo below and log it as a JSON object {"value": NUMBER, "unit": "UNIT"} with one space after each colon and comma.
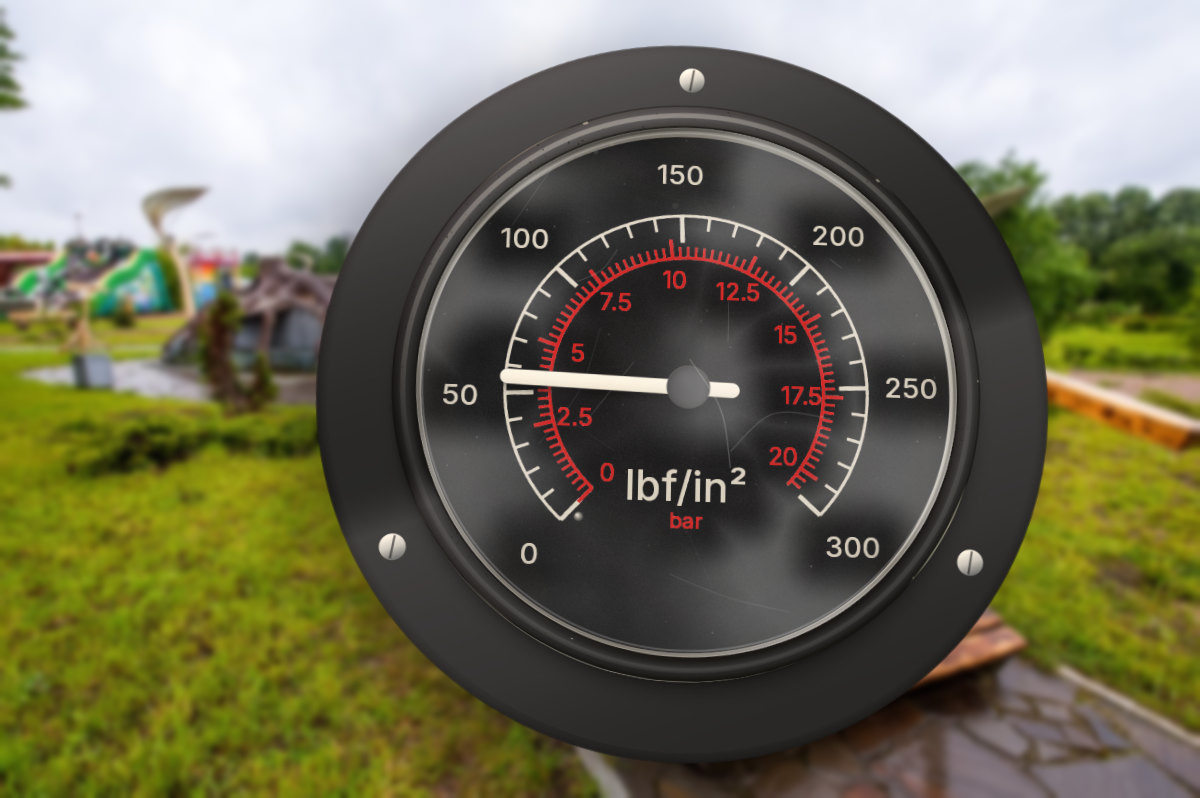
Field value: {"value": 55, "unit": "psi"}
